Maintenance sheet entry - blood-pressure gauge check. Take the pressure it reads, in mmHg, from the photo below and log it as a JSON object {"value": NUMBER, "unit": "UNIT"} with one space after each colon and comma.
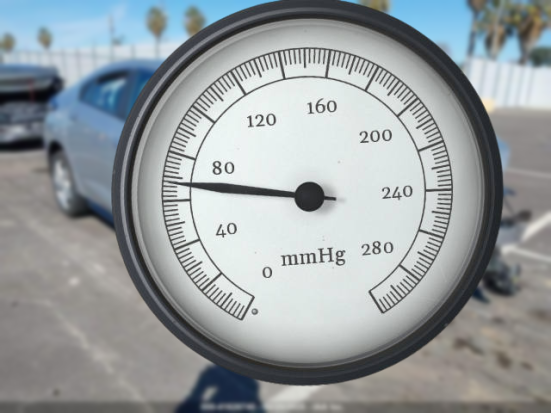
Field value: {"value": 68, "unit": "mmHg"}
